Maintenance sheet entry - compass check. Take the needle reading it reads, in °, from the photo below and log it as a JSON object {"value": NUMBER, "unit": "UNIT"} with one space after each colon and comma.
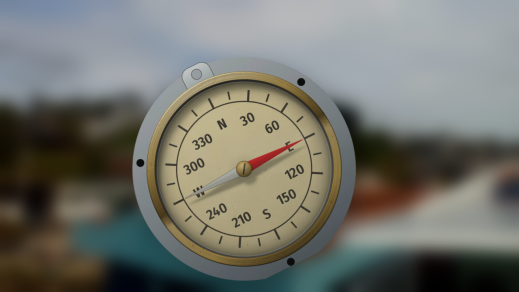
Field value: {"value": 90, "unit": "°"}
